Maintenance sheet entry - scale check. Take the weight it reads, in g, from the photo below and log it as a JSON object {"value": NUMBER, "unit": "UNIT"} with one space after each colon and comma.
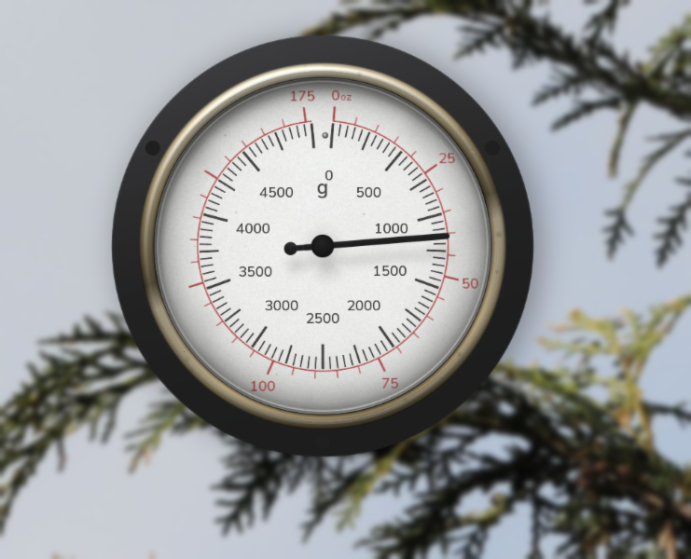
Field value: {"value": 1150, "unit": "g"}
